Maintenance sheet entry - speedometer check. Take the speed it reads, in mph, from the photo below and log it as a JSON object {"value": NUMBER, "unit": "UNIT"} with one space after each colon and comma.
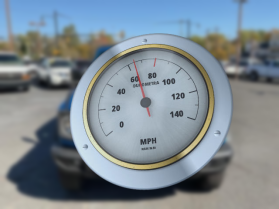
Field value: {"value": 65, "unit": "mph"}
